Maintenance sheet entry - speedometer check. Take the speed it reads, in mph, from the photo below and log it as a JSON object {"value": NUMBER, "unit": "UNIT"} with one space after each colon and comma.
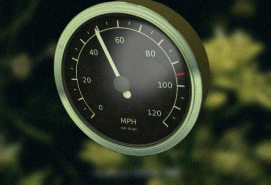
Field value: {"value": 50, "unit": "mph"}
